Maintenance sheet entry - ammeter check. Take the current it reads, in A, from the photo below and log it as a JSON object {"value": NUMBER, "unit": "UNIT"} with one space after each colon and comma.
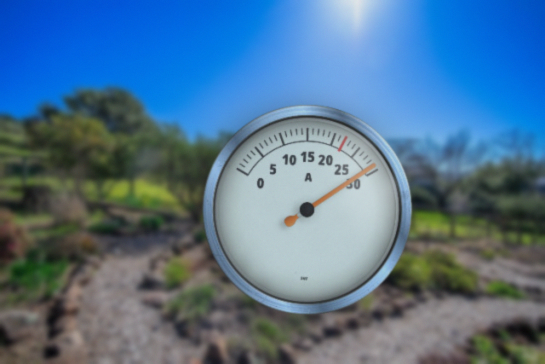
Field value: {"value": 29, "unit": "A"}
